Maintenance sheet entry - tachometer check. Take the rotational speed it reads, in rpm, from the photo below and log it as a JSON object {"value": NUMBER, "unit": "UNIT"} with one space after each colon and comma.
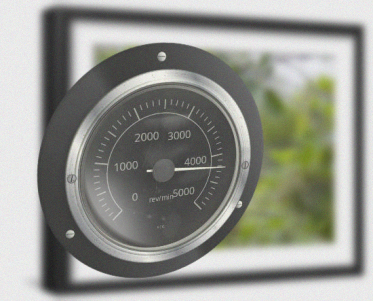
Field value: {"value": 4200, "unit": "rpm"}
